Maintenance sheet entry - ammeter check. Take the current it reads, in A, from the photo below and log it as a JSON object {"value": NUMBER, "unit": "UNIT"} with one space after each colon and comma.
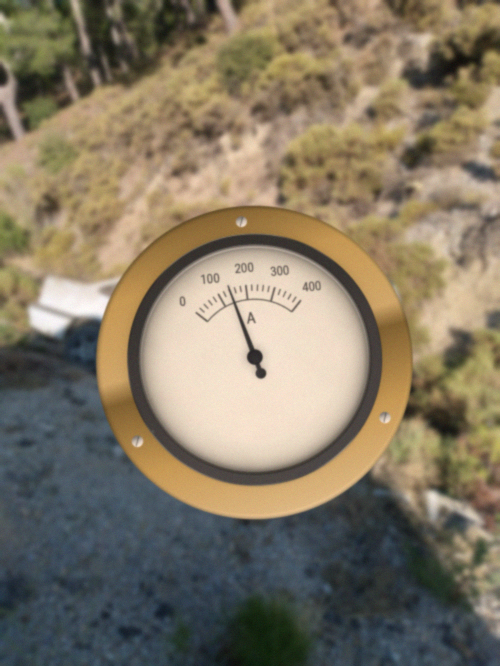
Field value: {"value": 140, "unit": "A"}
